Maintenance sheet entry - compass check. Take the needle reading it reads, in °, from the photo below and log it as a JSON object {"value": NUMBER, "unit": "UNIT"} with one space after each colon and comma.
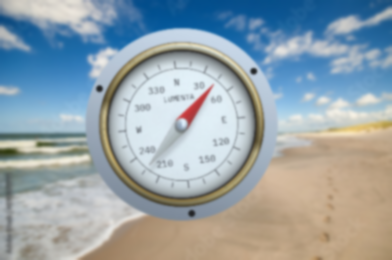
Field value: {"value": 45, "unit": "°"}
